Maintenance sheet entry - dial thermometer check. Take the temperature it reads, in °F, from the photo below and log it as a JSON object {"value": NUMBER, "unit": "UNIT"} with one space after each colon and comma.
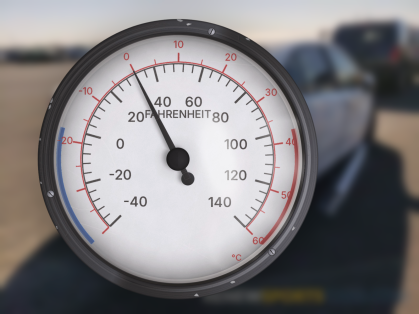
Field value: {"value": 32, "unit": "°F"}
